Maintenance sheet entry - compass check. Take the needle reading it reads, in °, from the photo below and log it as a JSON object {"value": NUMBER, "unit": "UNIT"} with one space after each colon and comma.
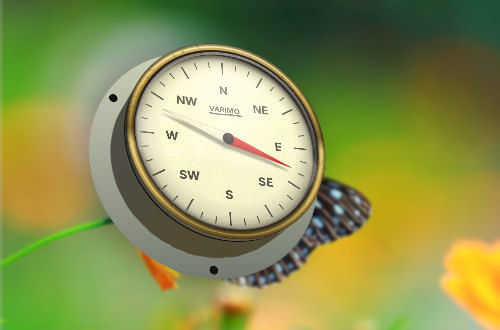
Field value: {"value": 110, "unit": "°"}
